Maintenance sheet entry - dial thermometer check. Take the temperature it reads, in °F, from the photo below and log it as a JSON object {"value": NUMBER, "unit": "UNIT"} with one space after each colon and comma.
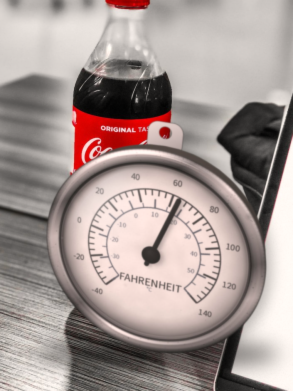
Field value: {"value": 64, "unit": "°F"}
